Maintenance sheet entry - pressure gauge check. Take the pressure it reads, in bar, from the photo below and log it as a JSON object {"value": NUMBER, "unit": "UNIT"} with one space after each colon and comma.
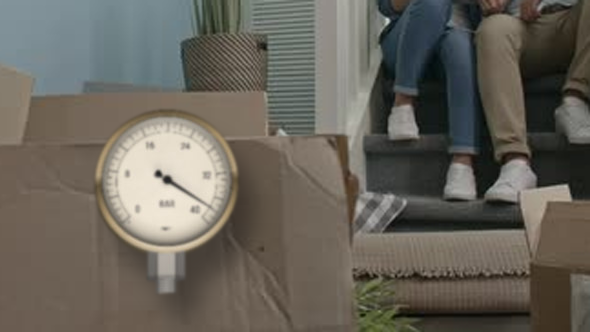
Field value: {"value": 38, "unit": "bar"}
